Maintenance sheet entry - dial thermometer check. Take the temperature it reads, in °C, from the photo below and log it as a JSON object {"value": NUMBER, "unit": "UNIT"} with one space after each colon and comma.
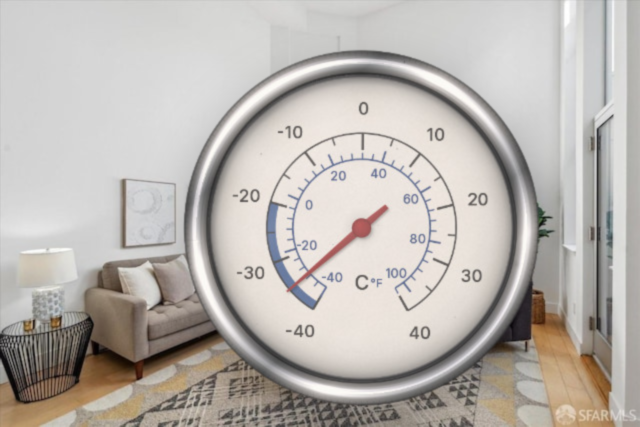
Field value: {"value": -35, "unit": "°C"}
